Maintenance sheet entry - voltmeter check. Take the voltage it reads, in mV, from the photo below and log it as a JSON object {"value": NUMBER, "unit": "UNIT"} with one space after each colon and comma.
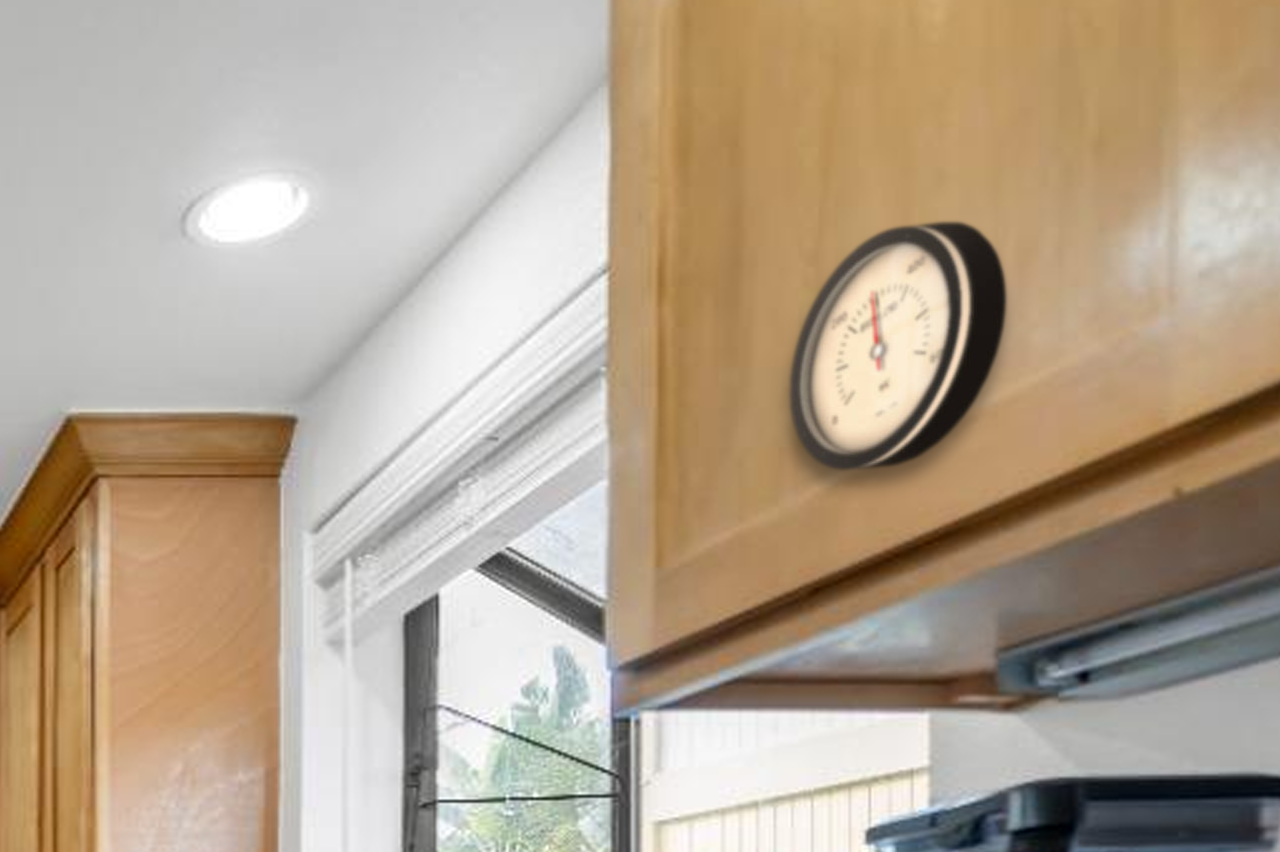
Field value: {"value": 300, "unit": "mV"}
